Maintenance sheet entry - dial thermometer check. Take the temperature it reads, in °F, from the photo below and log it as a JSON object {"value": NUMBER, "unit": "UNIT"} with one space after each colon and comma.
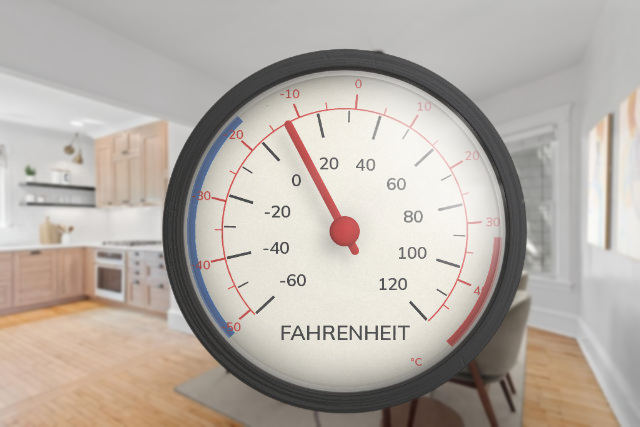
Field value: {"value": 10, "unit": "°F"}
